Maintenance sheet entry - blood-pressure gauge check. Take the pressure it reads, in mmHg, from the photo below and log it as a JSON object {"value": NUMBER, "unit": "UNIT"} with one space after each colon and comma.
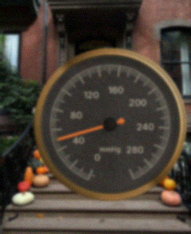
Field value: {"value": 50, "unit": "mmHg"}
